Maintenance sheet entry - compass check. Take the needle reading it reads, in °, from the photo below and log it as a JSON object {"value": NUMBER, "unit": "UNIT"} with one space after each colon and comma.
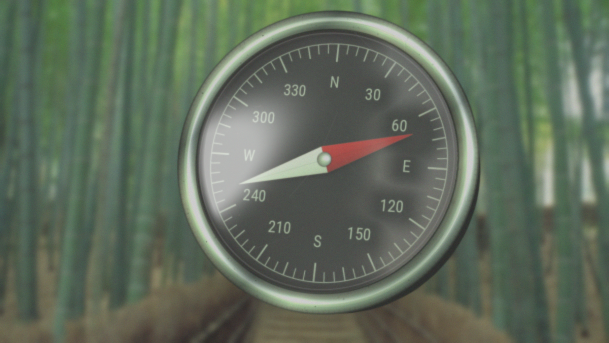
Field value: {"value": 70, "unit": "°"}
